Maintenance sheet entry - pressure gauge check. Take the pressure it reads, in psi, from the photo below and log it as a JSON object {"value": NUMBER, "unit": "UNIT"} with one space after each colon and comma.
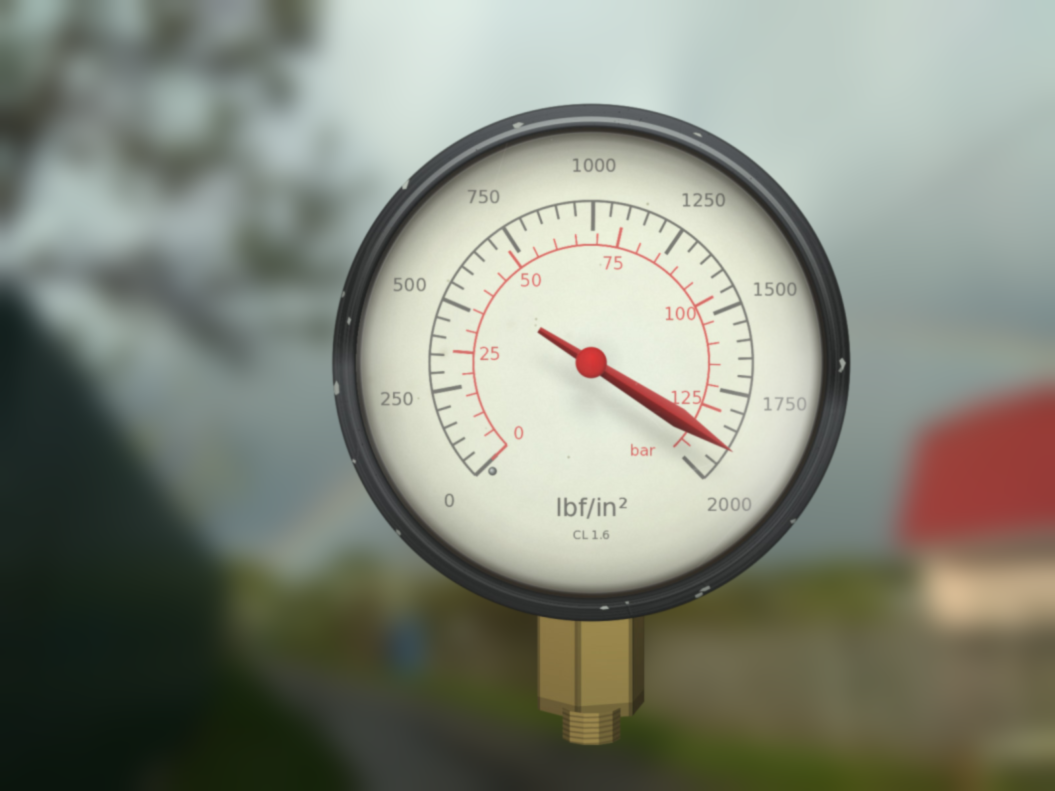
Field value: {"value": 1900, "unit": "psi"}
